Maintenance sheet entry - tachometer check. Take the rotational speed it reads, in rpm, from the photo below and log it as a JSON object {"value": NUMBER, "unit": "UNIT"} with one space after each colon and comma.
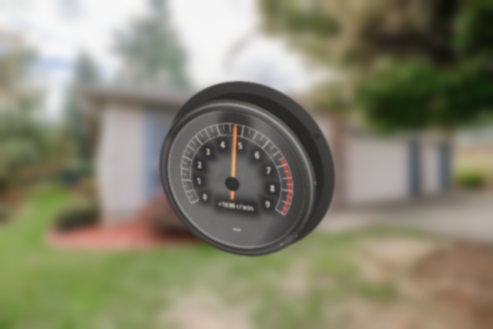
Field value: {"value": 4750, "unit": "rpm"}
